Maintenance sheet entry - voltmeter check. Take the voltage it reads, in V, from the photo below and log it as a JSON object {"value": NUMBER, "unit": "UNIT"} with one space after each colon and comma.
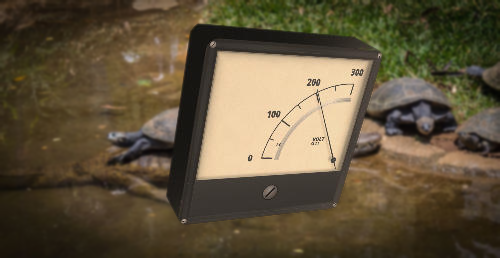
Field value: {"value": 200, "unit": "V"}
